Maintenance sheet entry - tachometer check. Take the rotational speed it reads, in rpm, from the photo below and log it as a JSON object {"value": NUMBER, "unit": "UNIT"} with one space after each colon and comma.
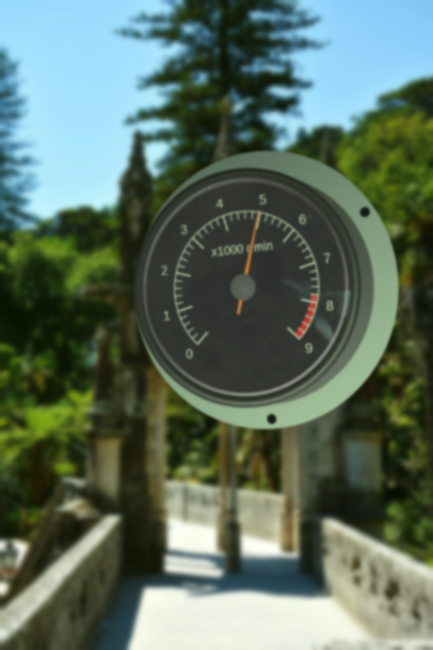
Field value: {"value": 5000, "unit": "rpm"}
